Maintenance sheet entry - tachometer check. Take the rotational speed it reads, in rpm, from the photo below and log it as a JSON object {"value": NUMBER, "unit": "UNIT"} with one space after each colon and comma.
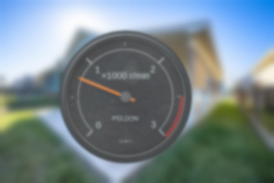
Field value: {"value": 750, "unit": "rpm"}
